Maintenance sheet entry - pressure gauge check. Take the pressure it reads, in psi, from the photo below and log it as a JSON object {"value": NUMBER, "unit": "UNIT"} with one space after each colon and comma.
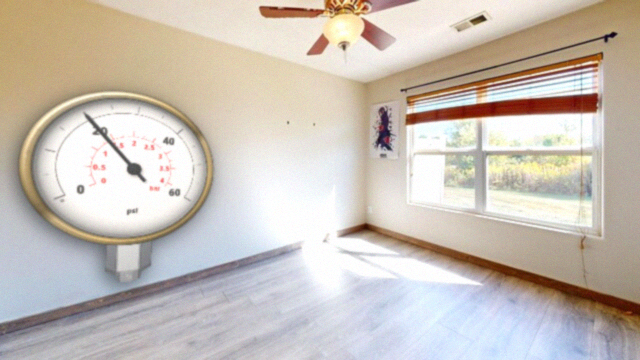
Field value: {"value": 20, "unit": "psi"}
